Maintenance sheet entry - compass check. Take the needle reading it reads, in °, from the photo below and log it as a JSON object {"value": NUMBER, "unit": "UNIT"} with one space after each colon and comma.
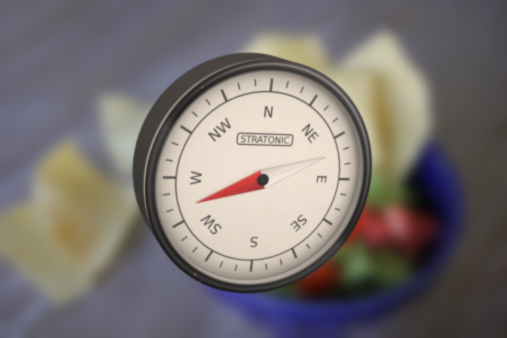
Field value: {"value": 250, "unit": "°"}
